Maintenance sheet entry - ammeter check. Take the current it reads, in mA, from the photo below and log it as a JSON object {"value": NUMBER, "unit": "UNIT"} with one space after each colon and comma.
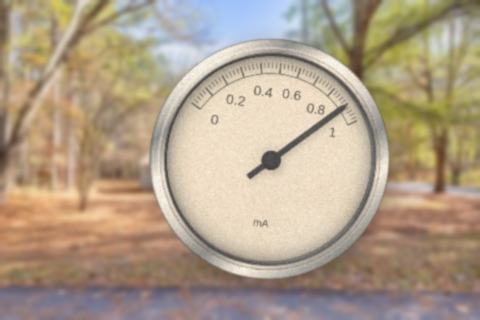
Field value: {"value": 0.9, "unit": "mA"}
